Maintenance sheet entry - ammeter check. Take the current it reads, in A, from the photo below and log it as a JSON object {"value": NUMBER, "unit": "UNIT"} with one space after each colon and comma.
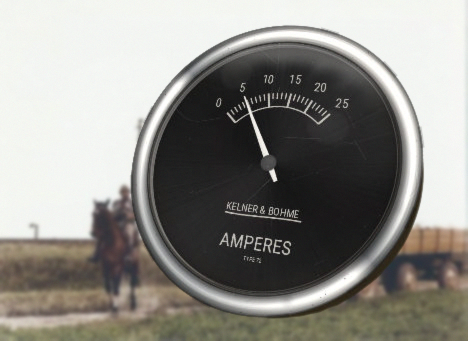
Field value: {"value": 5, "unit": "A"}
